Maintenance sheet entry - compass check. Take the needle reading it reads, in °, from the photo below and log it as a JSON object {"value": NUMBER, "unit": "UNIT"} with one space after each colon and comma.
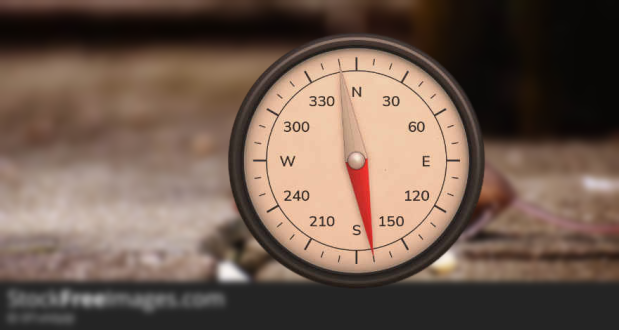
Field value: {"value": 170, "unit": "°"}
